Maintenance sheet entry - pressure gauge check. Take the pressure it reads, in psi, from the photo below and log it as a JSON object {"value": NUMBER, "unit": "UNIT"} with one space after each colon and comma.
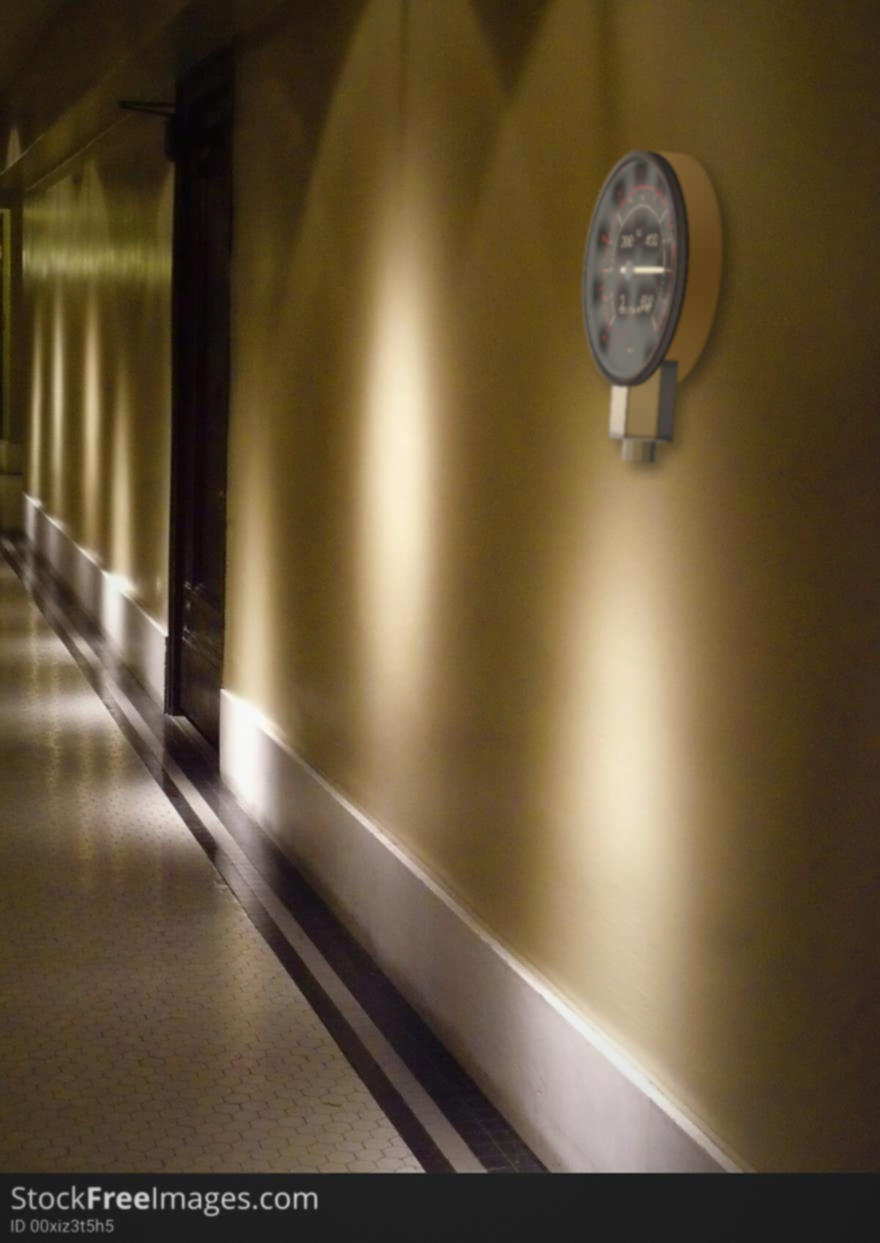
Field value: {"value": 500, "unit": "psi"}
